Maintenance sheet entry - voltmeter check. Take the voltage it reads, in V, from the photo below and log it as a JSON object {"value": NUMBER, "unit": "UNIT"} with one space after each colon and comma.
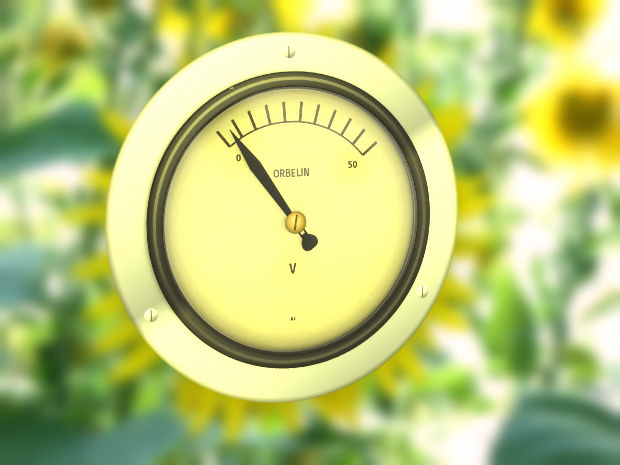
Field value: {"value": 2.5, "unit": "V"}
